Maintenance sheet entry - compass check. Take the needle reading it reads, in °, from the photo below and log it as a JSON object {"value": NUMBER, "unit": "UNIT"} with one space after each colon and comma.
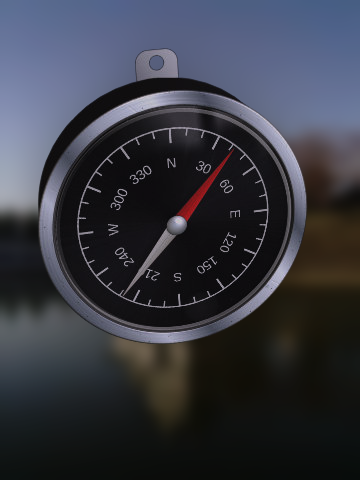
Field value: {"value": 40, "unit": "°"}
